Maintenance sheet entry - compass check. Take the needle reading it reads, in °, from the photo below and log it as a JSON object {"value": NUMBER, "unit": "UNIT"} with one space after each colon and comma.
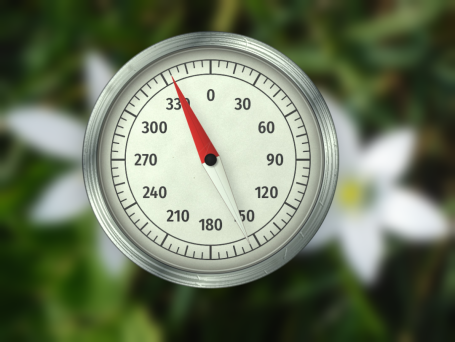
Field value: {"value": 335, "unit": "°"}
